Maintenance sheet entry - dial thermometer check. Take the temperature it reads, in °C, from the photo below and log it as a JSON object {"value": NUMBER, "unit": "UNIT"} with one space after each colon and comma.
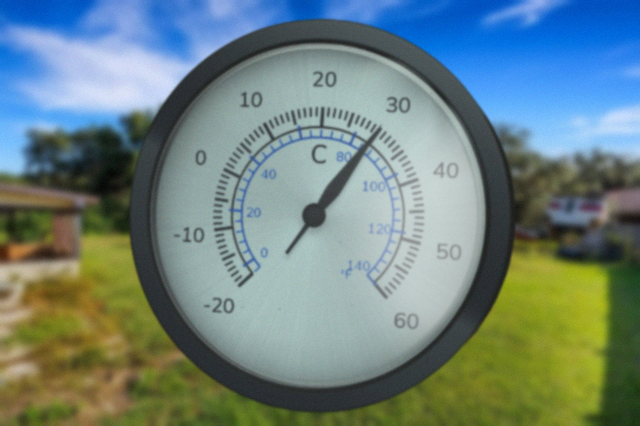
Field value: {"value": 30, "unit": "°C"}
